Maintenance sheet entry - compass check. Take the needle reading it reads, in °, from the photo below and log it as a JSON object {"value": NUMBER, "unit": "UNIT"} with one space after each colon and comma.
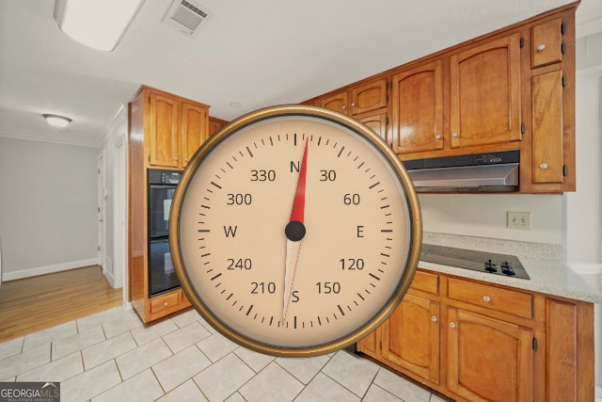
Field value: {"value": 7.5, "unit": "°"}
